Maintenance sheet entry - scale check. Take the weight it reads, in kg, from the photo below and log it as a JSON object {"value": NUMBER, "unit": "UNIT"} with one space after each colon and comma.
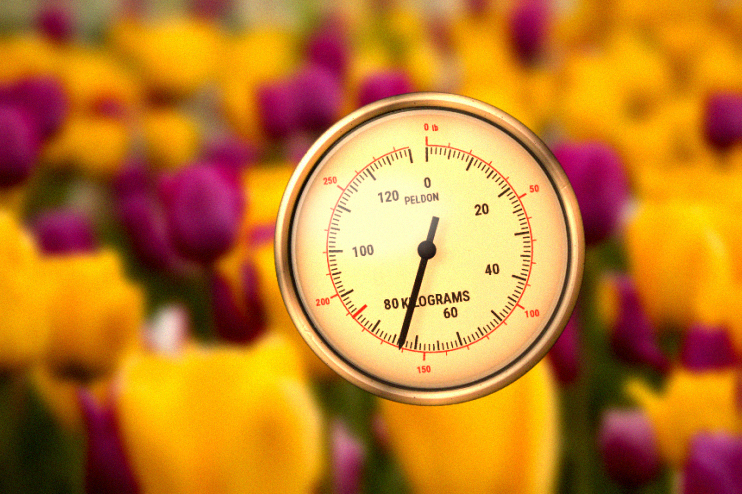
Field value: {"value": 73, "unit": "kg"}
